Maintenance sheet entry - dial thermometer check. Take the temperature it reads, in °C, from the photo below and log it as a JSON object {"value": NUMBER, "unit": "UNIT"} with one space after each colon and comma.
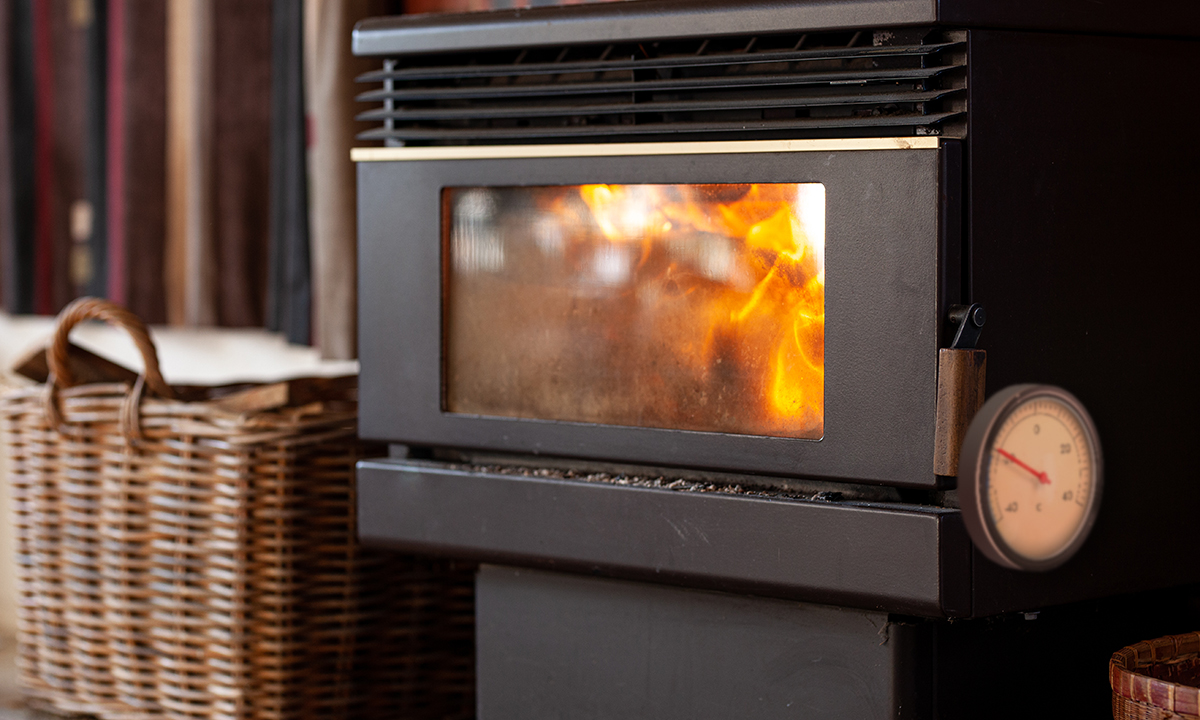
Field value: {"value": -20, "unit": "°C"}
